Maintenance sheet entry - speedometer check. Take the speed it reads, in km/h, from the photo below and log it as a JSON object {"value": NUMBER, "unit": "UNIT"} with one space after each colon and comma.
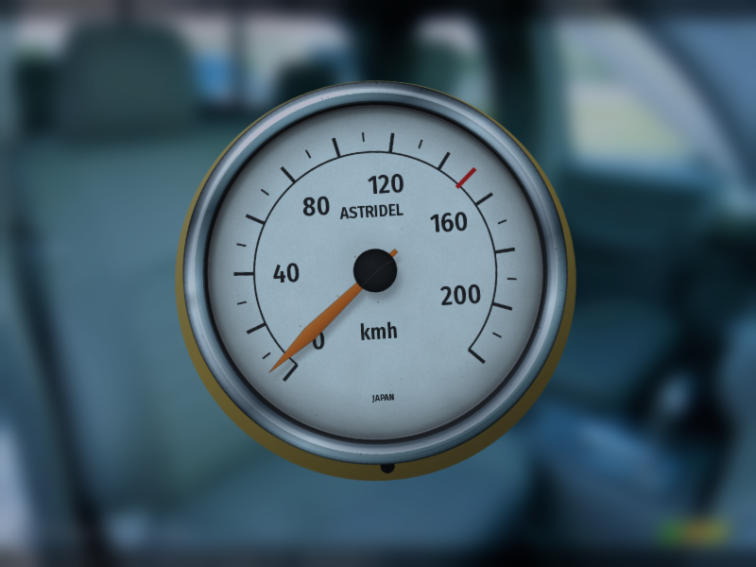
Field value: {"value": 5, "unit": "km/h"}
